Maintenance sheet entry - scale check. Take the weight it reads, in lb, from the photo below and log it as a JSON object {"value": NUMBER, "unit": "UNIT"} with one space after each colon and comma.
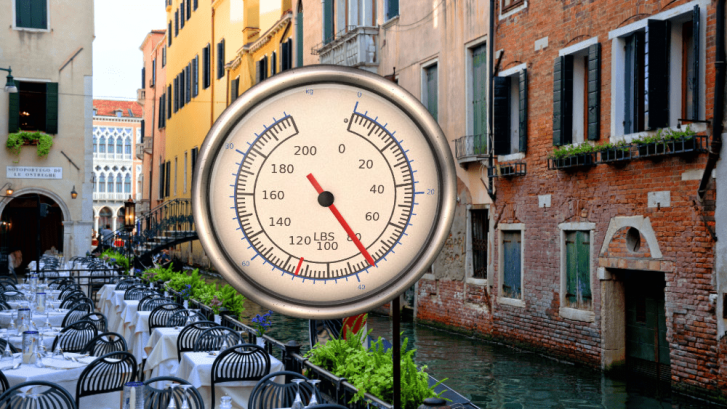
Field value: {"value": 80, "unit": "lb"}
